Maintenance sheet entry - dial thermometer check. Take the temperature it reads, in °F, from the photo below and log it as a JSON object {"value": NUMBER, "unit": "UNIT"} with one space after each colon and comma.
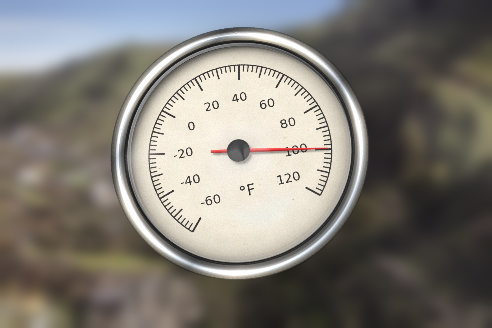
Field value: {"value": 100, "unit": "°F"}
